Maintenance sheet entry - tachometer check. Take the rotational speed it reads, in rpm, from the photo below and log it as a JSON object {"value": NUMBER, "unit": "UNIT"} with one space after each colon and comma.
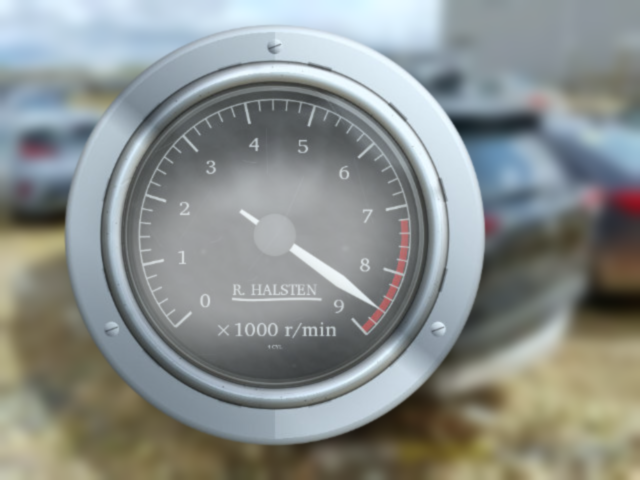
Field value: {"value": 8600, "unit": "rpm"}
